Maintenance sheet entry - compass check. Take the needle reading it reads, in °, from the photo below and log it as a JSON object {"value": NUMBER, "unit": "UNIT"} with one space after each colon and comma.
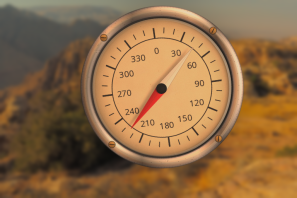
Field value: {"value": 225, "unit": "°"}
